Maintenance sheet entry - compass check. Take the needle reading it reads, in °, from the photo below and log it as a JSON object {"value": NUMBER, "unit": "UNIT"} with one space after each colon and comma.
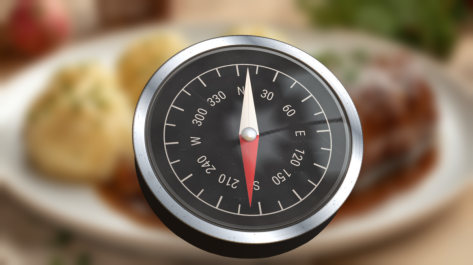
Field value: {"value": 187.5, "unit": "°"}
